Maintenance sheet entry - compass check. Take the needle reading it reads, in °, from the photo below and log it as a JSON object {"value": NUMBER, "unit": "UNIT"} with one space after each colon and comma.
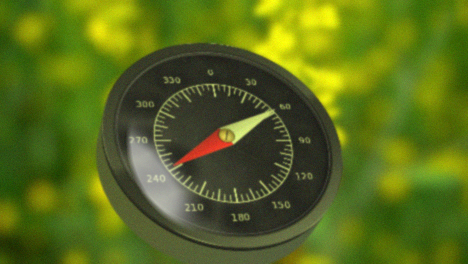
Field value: {"value": 240, "unit": "°"}
